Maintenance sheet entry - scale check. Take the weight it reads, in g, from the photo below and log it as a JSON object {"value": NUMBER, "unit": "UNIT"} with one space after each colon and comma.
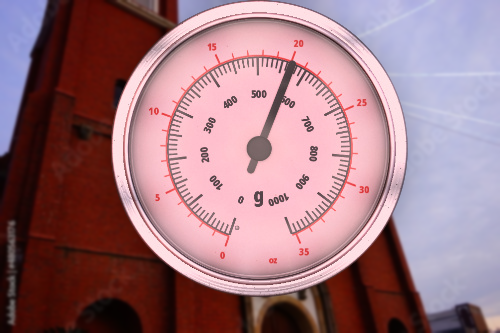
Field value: {"value": 570, "unit": "g"}
